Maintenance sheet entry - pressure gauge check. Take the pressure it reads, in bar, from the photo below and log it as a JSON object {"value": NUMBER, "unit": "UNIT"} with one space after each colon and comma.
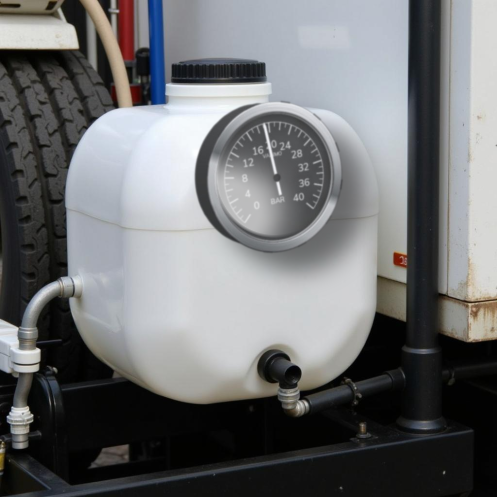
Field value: {"value": 19, "unit": "bar"}
